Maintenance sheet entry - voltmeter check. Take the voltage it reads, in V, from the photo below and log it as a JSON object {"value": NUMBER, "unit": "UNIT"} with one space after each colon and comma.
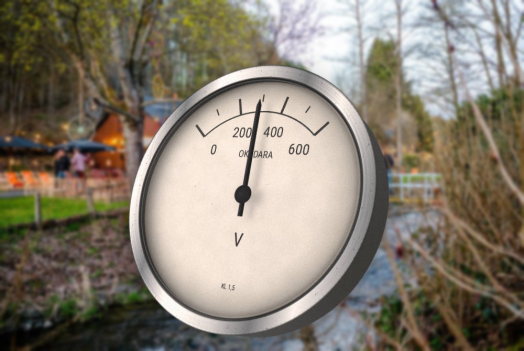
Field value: {"value": 300, "unit": "V"}
